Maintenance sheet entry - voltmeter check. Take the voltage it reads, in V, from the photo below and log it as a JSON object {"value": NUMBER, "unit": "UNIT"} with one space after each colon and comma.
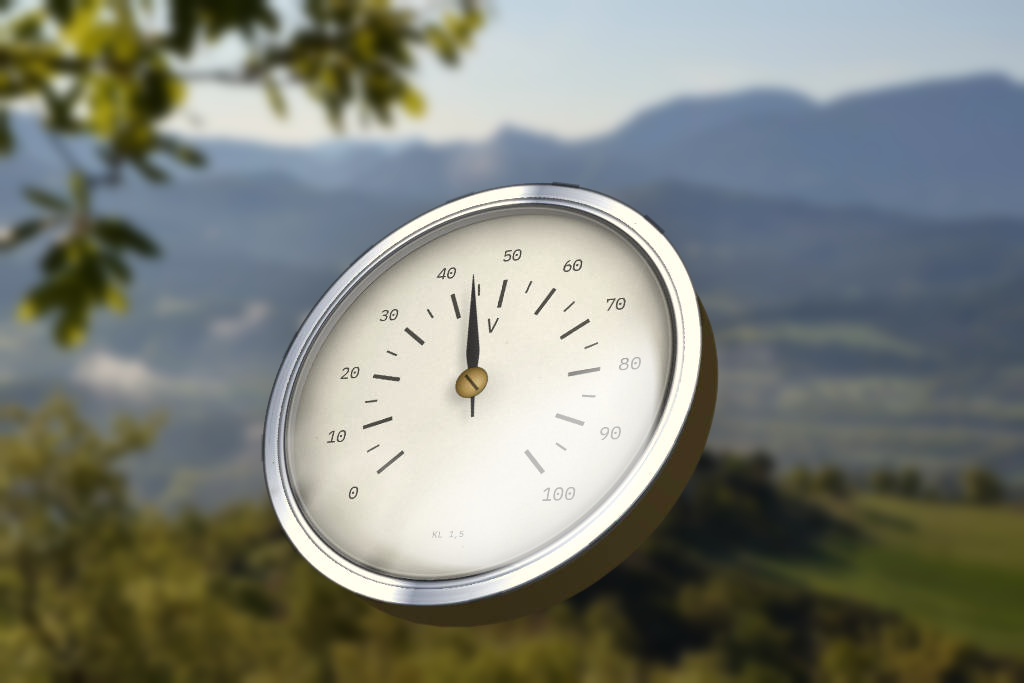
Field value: {"value": 45, "unit": "V"}
